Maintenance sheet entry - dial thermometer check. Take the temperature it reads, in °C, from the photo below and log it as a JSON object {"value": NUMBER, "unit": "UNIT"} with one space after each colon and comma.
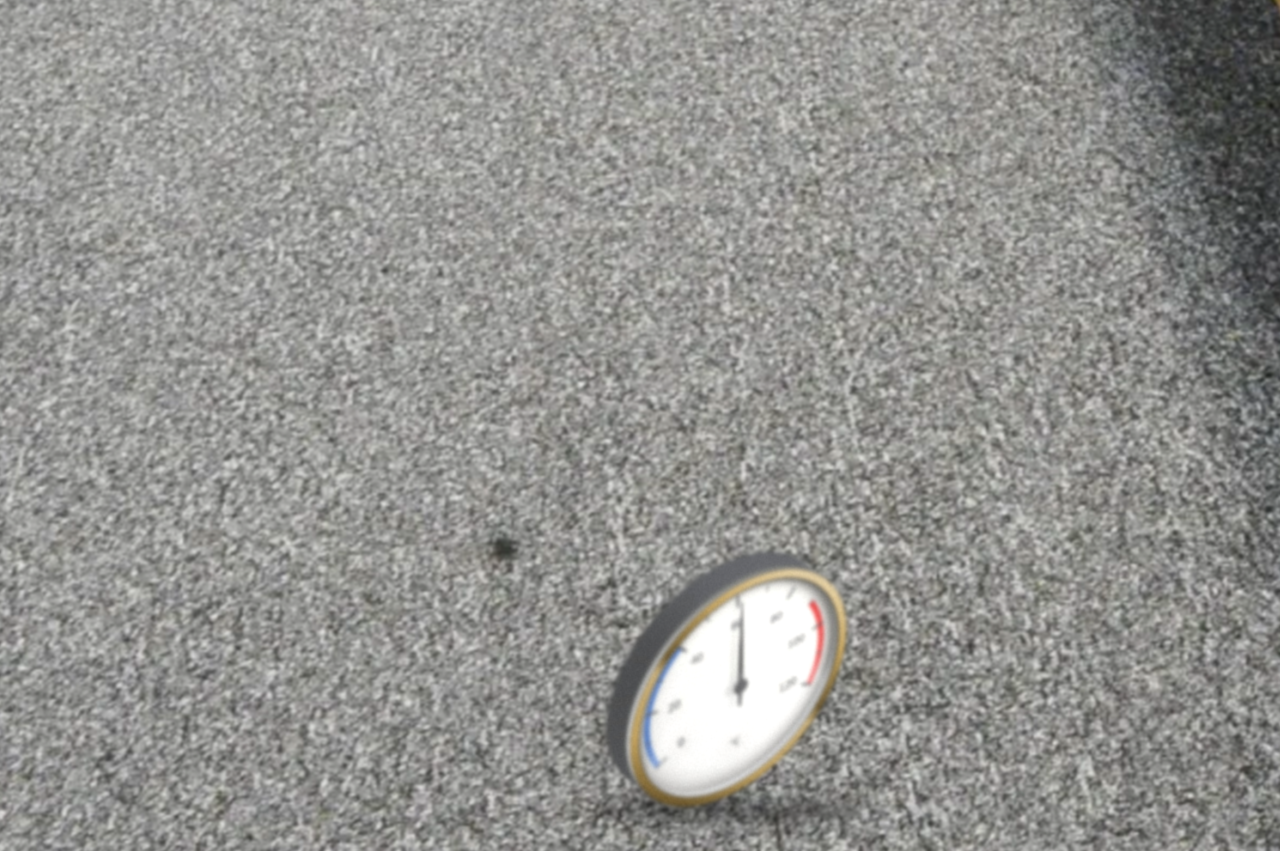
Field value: {"value": 60, "unit": "°C"}
